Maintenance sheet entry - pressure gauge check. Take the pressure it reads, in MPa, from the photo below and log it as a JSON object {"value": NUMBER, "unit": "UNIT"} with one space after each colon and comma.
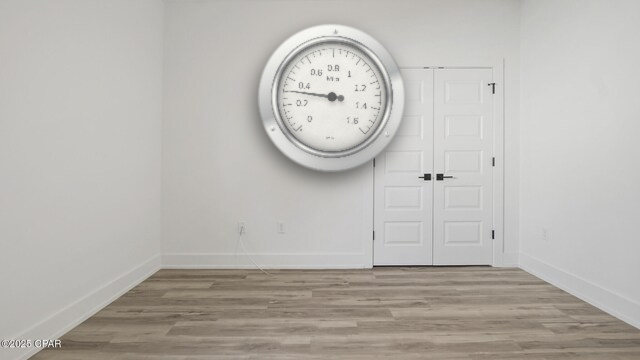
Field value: {"value": 0.3, "unit": "MPa"}
